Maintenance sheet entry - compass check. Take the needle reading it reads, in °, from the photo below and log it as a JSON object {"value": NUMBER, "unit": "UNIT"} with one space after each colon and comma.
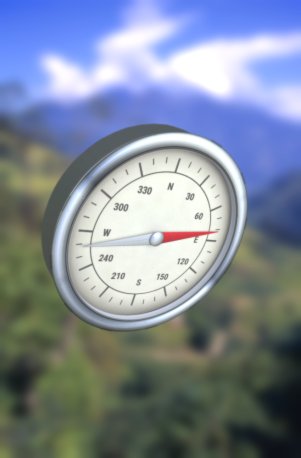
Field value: {"value": 80, "unit": "°"}
